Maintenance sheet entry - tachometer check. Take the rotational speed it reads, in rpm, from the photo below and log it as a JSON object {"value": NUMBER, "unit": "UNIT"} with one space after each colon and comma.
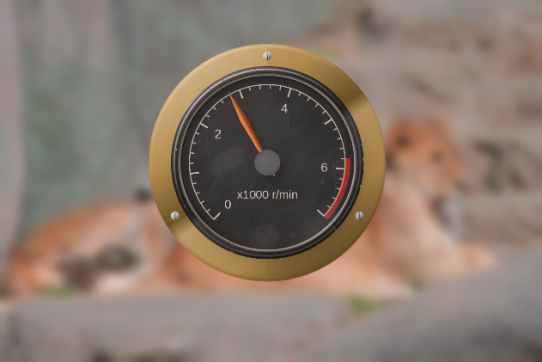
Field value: {"value": 2800, "unit": "rpm"}
